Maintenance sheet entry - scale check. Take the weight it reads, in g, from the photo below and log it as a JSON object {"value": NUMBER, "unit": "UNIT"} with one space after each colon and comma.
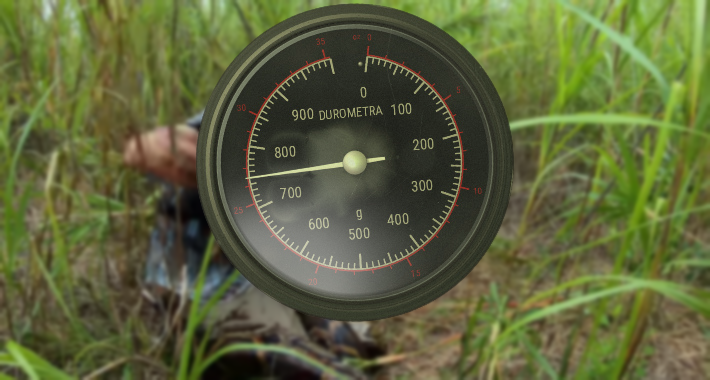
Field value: {"value": 750, "unit": "g"}
